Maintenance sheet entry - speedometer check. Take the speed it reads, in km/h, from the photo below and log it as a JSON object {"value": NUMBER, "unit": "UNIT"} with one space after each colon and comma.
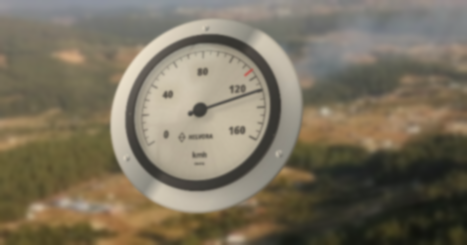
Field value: {"value": 130, "unit": "km/h"}
